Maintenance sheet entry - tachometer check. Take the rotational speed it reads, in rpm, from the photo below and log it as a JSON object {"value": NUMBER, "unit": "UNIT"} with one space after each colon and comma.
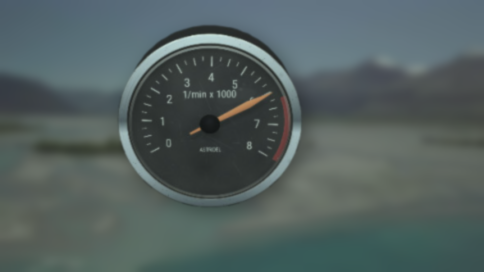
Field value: {"value": 6000, "unit": "rpm"}
